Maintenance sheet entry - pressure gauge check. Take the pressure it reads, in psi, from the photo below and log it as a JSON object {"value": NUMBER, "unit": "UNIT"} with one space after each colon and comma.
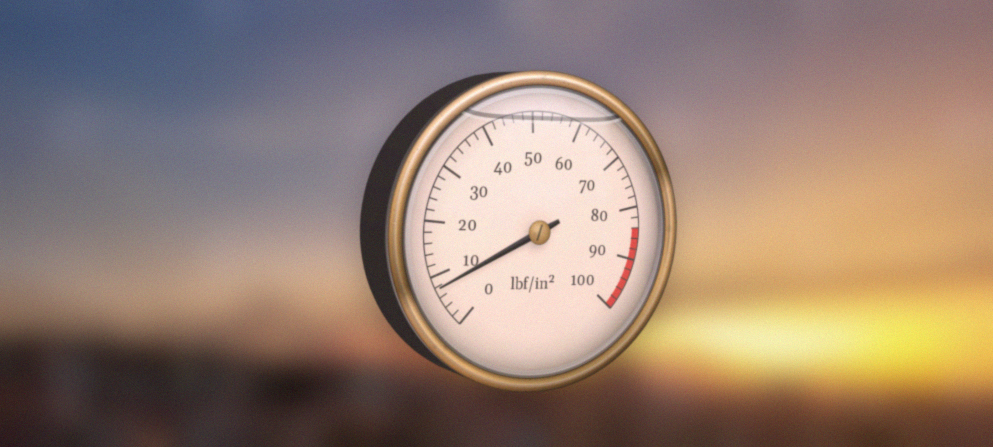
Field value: {"value": 8, "unit": "psi"}
